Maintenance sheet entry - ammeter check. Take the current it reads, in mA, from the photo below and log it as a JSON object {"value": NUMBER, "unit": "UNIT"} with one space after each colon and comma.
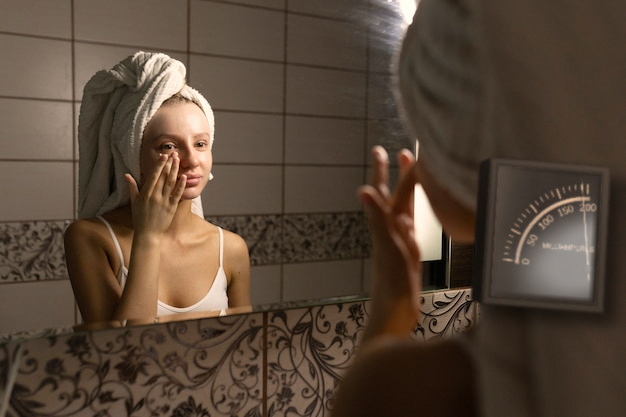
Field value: {"value": 190, "unit": "mA"}
